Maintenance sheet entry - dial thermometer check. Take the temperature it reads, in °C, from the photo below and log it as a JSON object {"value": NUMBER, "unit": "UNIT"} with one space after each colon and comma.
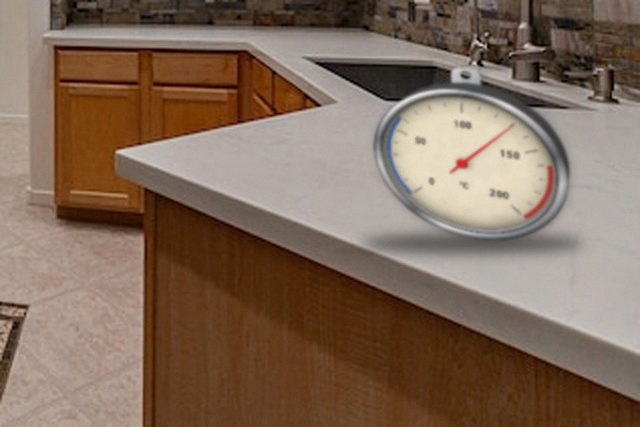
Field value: {"value": 130, "unit": "°C"}
